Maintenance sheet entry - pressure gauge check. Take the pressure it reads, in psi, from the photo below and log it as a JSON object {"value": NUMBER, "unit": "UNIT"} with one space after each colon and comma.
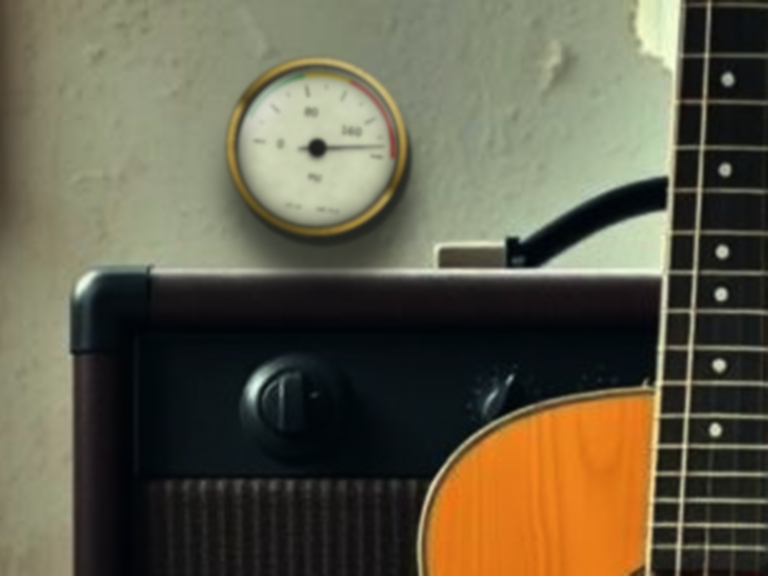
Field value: {"value": 190, "unit": "psi"}
